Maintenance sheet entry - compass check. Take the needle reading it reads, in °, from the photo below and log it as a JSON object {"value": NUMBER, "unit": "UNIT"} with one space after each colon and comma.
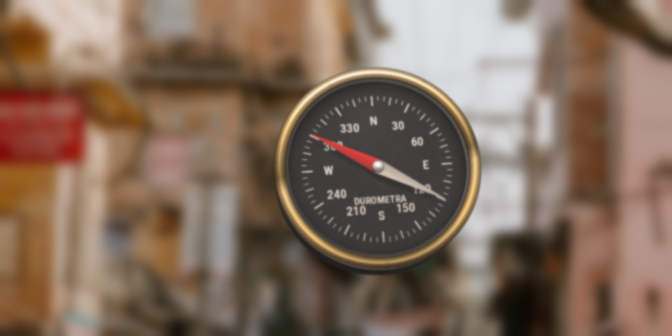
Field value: {"value": 300, "unit": "°"}
